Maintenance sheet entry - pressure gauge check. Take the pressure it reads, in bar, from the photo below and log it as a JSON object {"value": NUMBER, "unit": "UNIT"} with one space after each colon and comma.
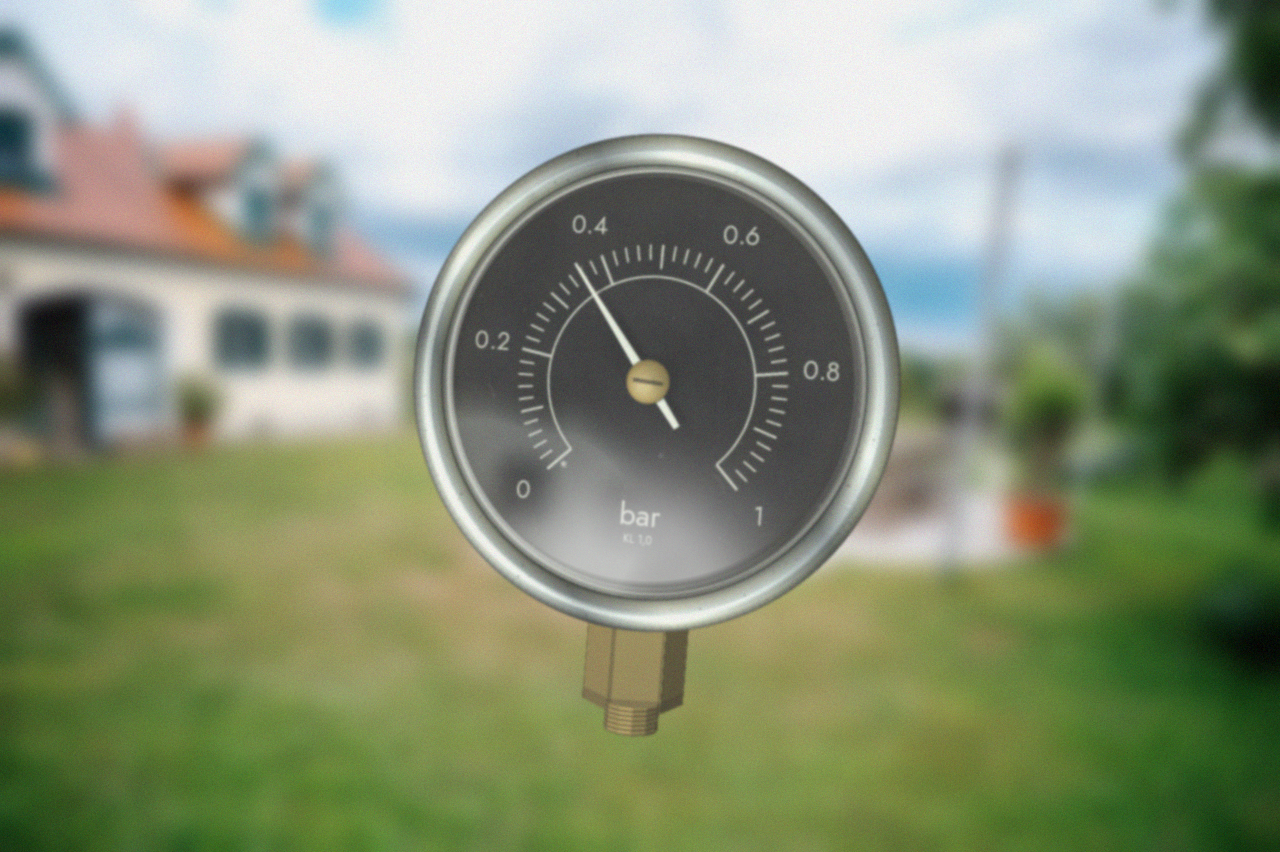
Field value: {"value": 0.36, "unit": "bar"}
